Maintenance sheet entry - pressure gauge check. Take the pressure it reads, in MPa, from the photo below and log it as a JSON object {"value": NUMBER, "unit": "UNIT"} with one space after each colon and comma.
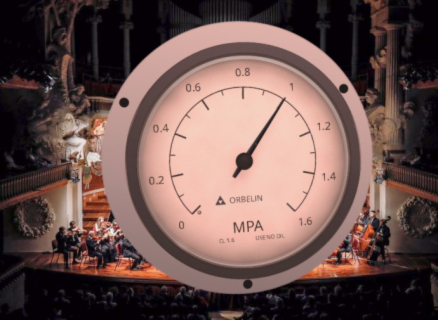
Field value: {"value": 1, "unit": "MPa"}
